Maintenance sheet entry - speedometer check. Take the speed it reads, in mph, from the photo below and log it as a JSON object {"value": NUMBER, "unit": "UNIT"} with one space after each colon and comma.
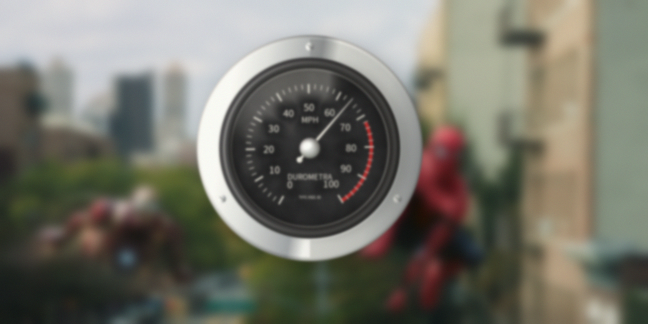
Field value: {"value": 64, "unit": "mph"}
